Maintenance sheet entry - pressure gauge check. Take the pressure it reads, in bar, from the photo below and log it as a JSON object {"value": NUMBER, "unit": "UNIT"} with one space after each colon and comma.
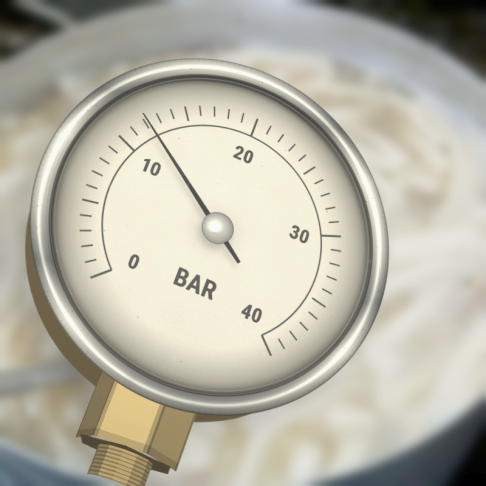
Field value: {"value": 12, "unit": "bar"}
